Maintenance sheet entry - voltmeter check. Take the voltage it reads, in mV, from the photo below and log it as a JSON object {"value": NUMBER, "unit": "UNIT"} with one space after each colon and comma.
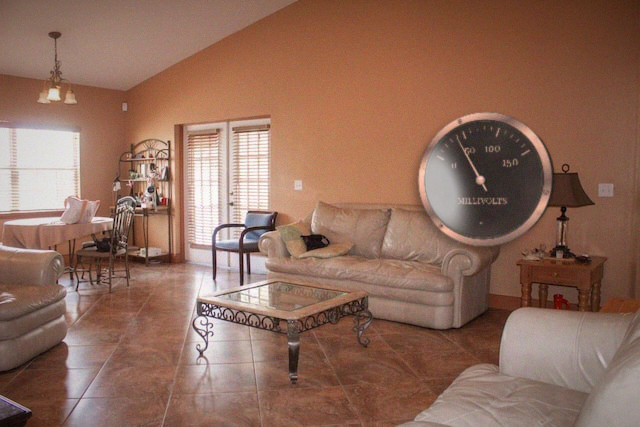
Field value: {"value": 40, "unit": "mV"}
